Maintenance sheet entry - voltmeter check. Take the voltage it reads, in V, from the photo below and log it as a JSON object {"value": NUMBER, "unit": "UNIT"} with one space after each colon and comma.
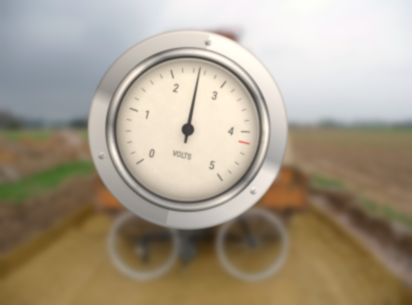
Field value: {"value": 2.5, "unit": "V"}
